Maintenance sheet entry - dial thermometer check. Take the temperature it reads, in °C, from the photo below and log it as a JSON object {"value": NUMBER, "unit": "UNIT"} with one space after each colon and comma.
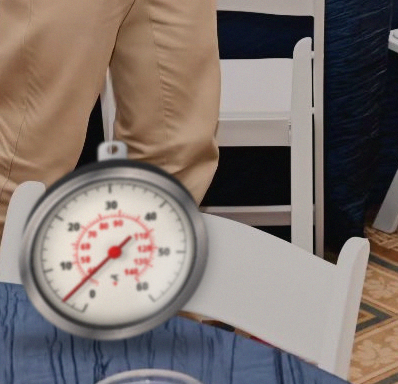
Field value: {"value": 4, "unit": "°C"}
